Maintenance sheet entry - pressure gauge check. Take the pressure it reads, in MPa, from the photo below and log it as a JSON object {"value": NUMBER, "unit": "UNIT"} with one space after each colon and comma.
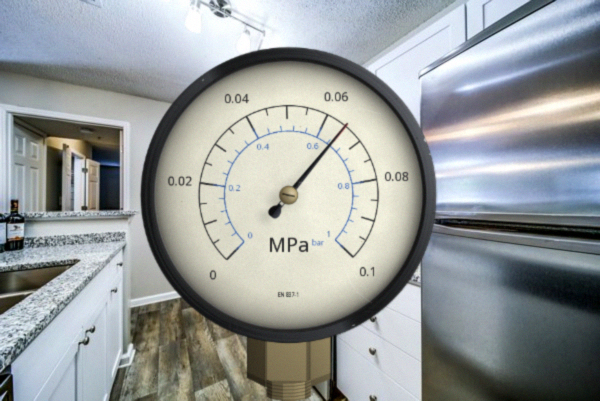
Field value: {"value": 0.065, "unit": "MPa"}
